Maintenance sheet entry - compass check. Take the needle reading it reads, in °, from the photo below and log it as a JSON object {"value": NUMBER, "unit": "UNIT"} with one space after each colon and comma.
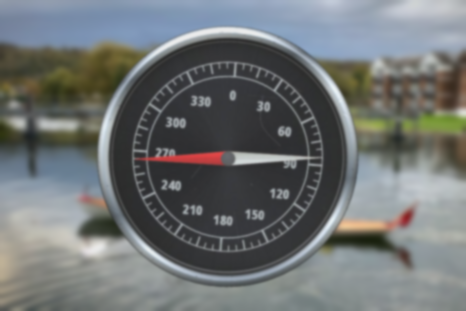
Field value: {"value": 265, "unit": "°"}
